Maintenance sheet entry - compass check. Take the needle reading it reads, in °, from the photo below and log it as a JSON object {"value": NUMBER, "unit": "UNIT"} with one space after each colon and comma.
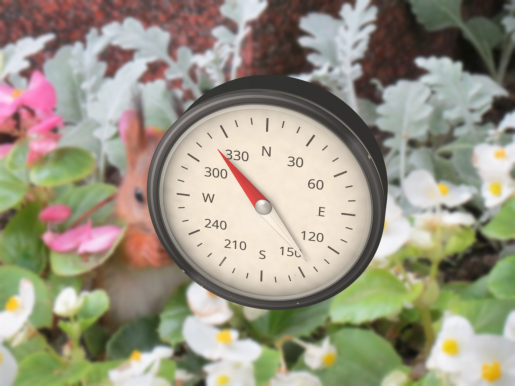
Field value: {"value": 320, "unit": "°"}
